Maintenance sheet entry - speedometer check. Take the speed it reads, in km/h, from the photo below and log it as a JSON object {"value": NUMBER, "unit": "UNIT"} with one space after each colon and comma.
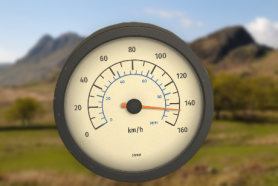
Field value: {"value": 145, "unit": "km/h"}
